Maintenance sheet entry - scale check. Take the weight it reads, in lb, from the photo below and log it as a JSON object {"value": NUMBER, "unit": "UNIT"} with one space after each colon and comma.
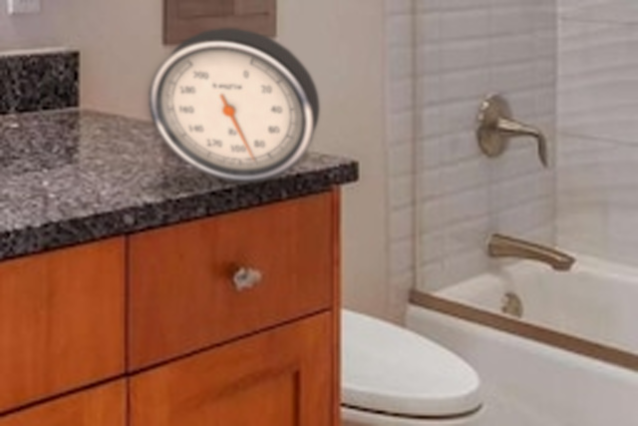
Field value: {"value": 90, "unit": "lb"}
